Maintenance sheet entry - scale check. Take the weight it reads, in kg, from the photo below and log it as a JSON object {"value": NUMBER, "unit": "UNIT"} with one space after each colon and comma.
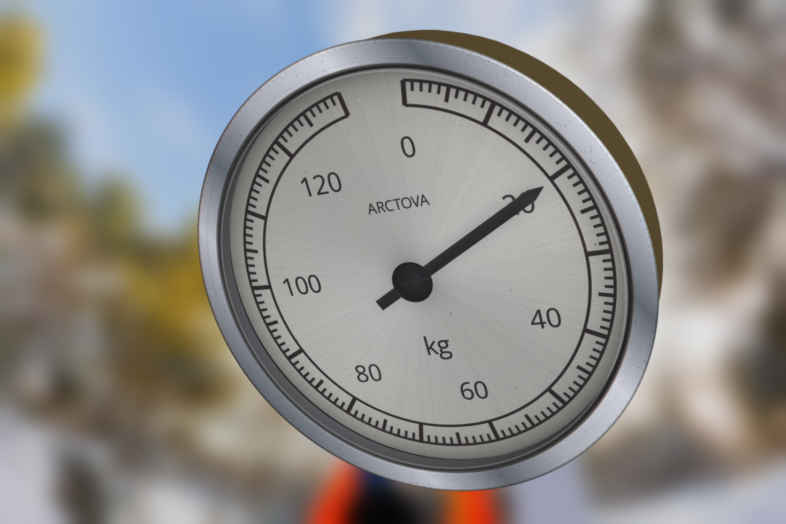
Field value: {"value": 20, "unit": "kg"}
